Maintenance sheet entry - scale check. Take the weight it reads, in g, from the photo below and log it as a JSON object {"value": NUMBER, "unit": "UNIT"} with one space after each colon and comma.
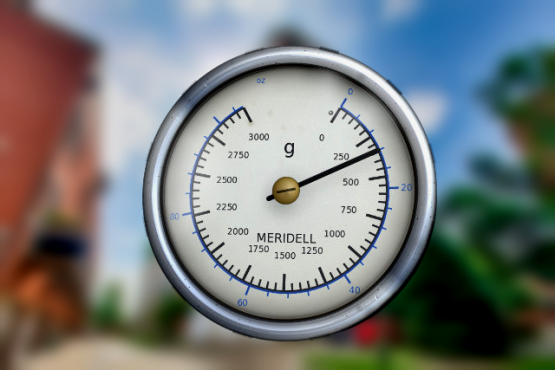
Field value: {"value": 350, "unit": "g"}
